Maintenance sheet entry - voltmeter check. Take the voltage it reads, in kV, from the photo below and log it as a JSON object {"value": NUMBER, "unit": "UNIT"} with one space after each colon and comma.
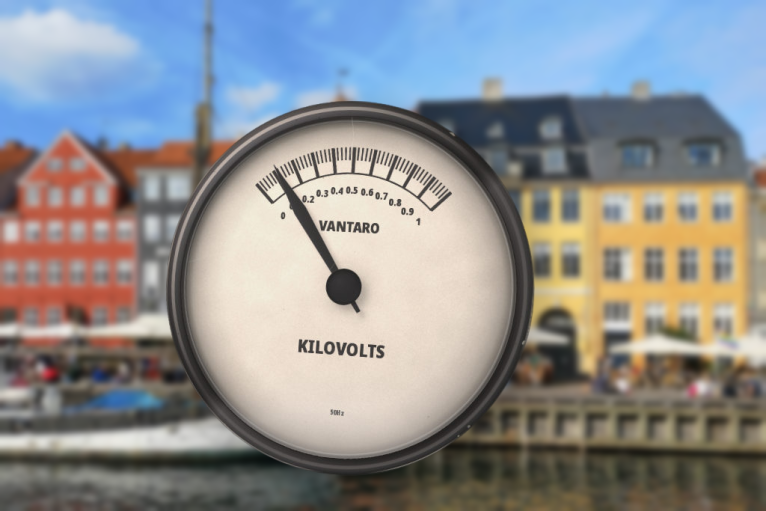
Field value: {"value": 0.12, "unit": "kV"}
